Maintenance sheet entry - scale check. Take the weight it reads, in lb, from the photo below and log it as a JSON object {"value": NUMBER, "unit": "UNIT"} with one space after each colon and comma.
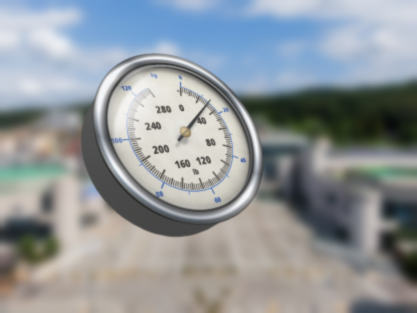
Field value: {"value": 30, "unit": "lb"}
